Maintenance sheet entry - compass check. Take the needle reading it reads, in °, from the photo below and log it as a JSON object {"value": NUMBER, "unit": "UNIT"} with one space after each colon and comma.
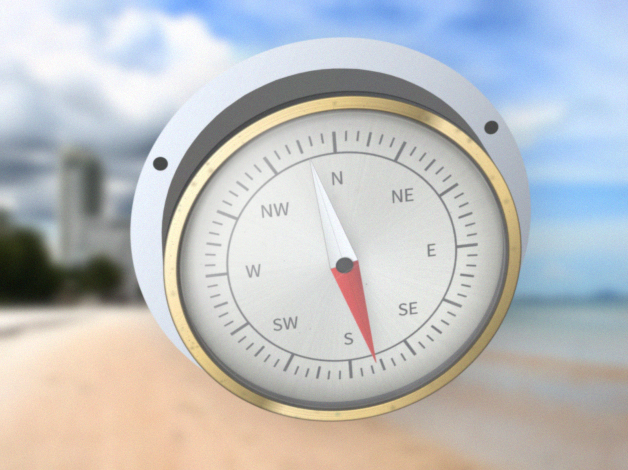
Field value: {"value": 167.5, "unit": "°"}
